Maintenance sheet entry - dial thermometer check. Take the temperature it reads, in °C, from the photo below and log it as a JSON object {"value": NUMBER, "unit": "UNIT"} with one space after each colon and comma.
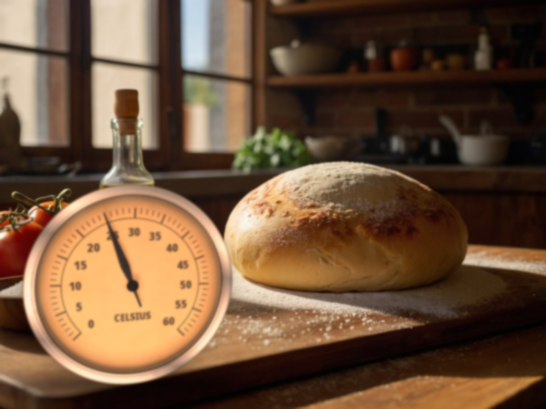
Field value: {"value": 25, "unit": "°C"}
